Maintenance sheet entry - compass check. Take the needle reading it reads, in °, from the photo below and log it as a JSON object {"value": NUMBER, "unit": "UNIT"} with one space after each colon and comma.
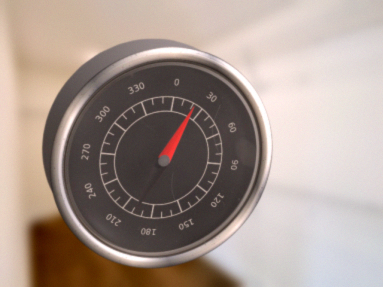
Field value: {"value": 20, "unit": "°"}
